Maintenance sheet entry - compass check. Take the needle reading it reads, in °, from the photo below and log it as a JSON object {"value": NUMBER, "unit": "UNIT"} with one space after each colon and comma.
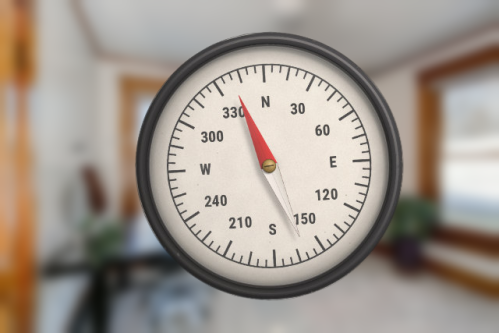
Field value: {"value": 340, "unit": "°"}
